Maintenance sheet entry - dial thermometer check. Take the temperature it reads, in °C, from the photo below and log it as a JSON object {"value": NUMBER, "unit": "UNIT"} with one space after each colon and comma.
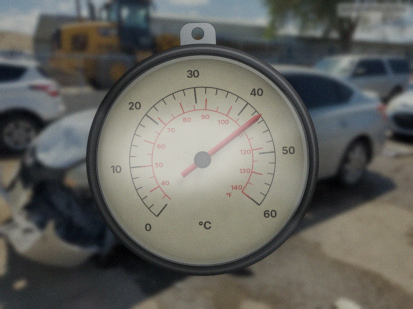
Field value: {"value": 43, "unit": "°C"}
